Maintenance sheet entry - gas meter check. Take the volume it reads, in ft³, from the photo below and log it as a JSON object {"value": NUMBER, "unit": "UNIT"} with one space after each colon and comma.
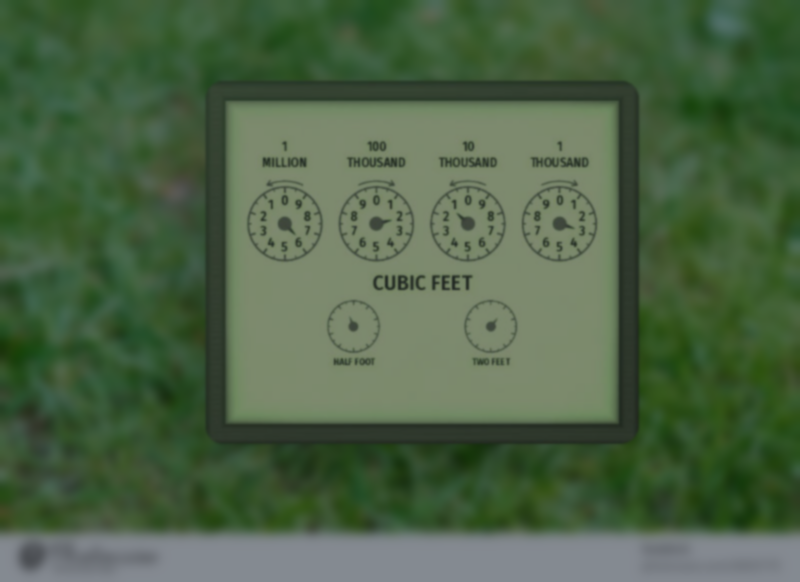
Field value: {"value": 621300, "unit": "ft³"}
